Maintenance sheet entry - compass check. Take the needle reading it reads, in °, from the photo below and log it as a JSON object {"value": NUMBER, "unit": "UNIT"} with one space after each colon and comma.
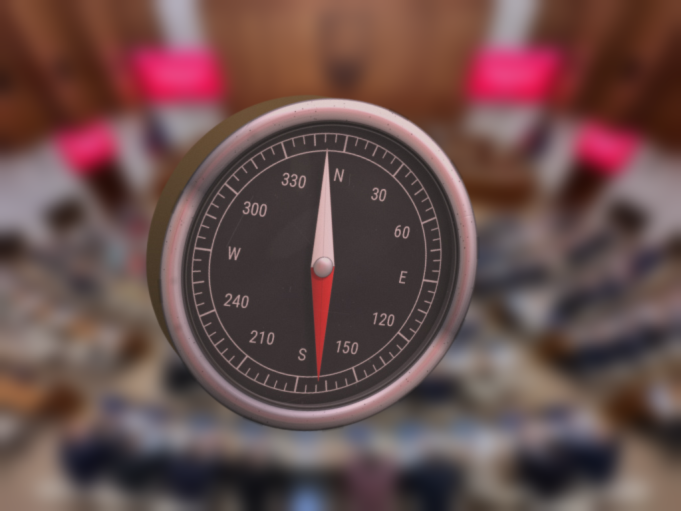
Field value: {"value": 170, "unit": "°"}
